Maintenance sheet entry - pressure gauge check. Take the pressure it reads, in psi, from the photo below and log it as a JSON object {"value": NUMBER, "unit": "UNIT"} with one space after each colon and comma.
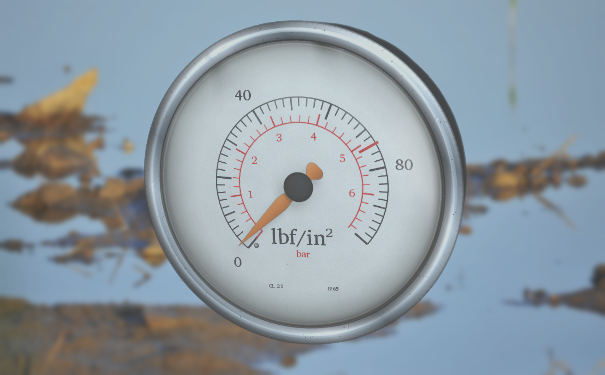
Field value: {"value": 2, "unit": "psi"}
